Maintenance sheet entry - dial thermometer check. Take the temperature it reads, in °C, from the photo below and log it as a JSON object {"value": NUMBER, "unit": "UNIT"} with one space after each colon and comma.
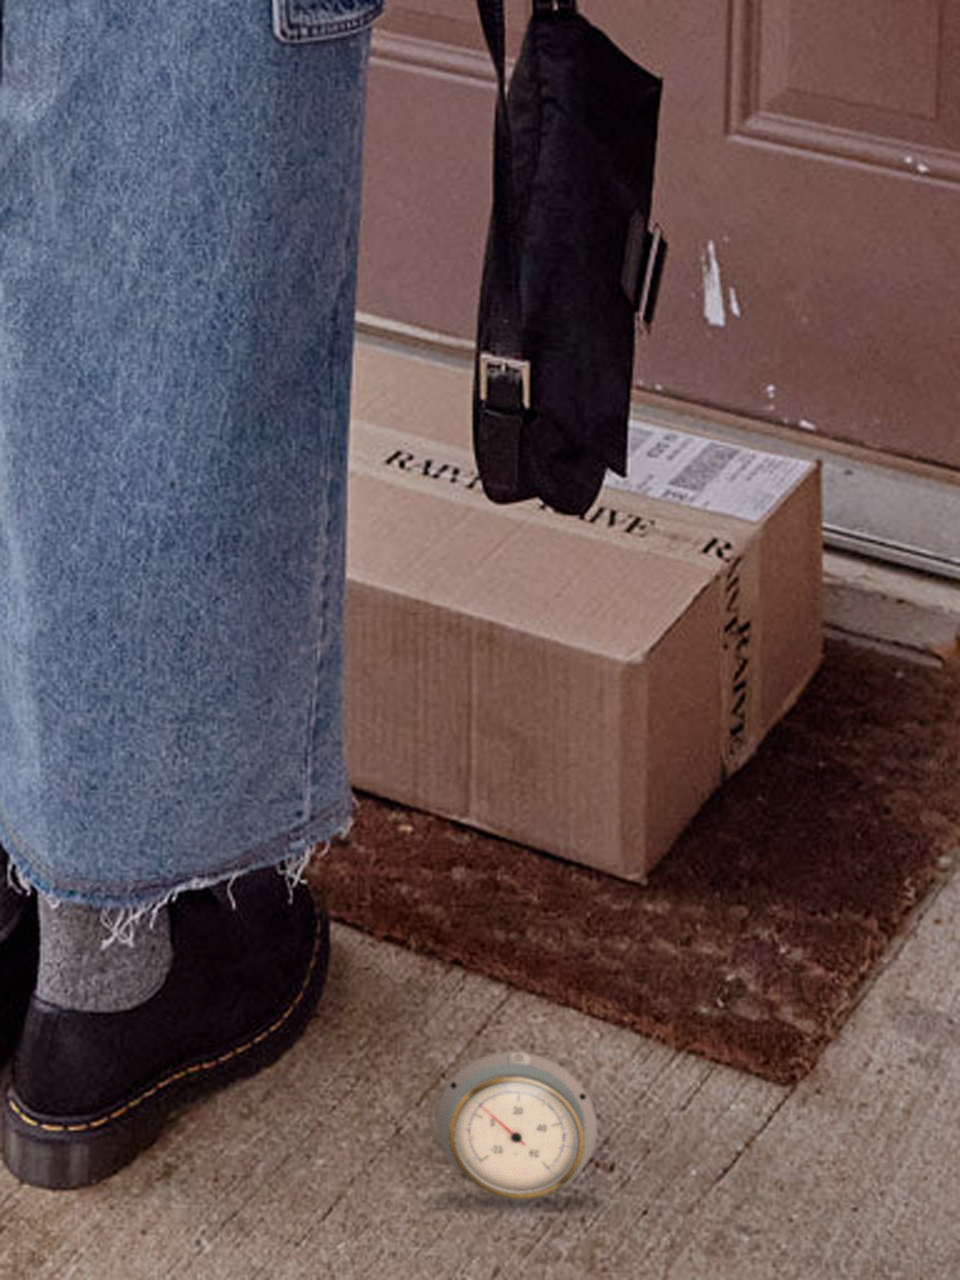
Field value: {"value": 5, "unit": "°C"}
